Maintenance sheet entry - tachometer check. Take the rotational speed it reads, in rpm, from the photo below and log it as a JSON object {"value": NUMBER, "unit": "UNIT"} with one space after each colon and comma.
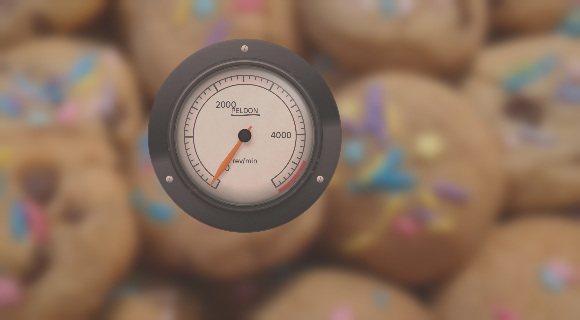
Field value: {"value": 100, "unit": "rpm"}
